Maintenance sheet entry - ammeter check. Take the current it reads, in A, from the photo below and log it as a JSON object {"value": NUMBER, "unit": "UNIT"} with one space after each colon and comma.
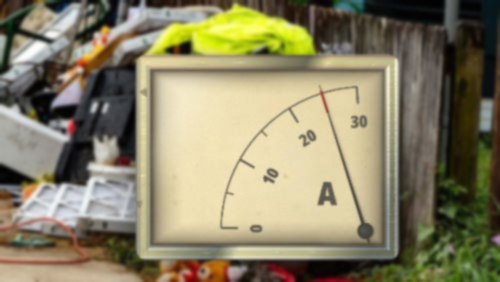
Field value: {"value": 25, "unit": "A"}
